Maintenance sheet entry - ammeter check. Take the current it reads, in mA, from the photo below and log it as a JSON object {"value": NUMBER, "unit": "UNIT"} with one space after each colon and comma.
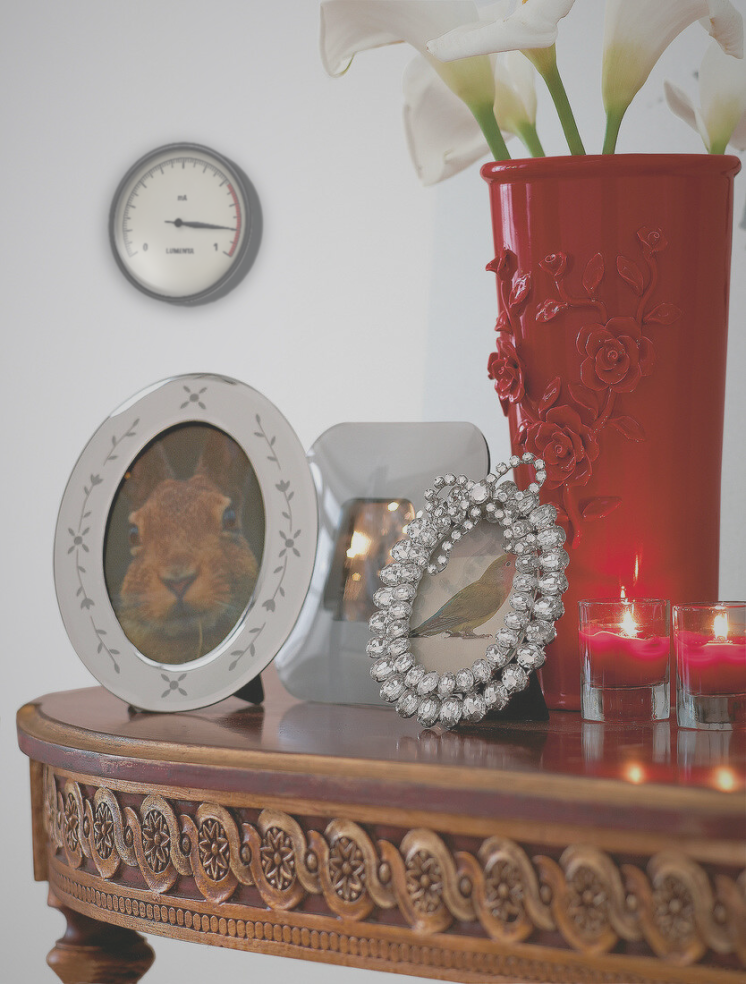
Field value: {"value": 0.9, "unit": "mA"}
